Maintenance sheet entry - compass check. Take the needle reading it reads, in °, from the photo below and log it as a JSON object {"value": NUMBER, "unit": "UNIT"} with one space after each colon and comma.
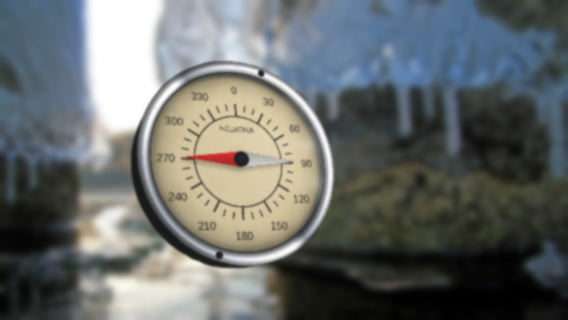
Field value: {"value": 270, "unit": "°"}
